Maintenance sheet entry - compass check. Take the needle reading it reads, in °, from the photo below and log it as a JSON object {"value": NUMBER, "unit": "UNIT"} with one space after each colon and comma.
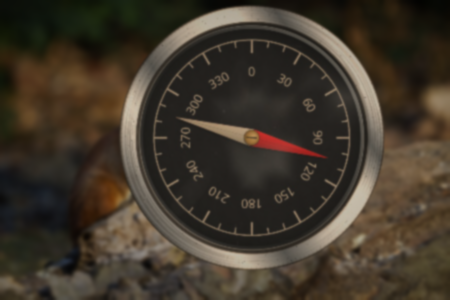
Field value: {"value": 105, "unit": "°"}
